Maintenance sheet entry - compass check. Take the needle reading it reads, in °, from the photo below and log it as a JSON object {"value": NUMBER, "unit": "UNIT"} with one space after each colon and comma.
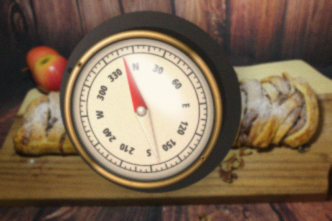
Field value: {"value": 350, "unit": "°"}
